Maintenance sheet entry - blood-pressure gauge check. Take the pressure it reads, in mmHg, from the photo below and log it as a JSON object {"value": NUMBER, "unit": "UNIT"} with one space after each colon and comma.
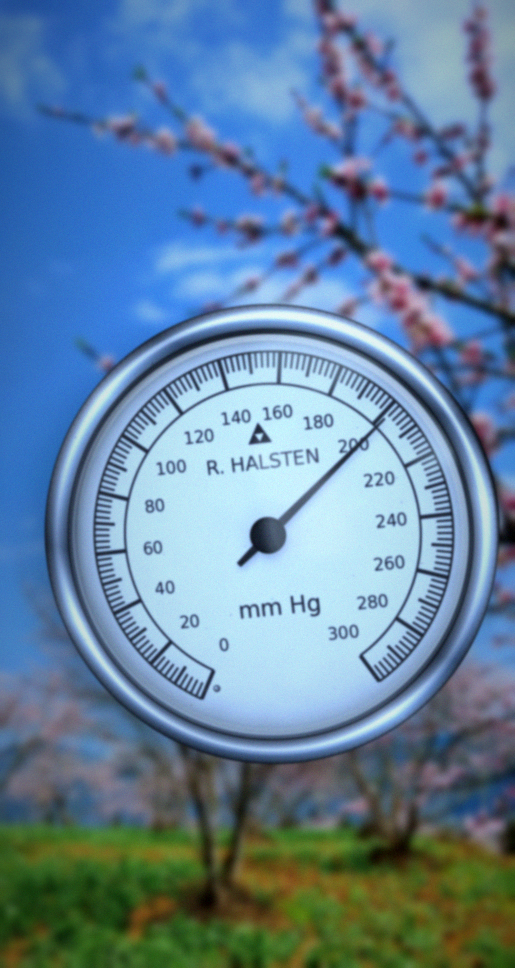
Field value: {"value": 202, "unit": "mmHg"}
